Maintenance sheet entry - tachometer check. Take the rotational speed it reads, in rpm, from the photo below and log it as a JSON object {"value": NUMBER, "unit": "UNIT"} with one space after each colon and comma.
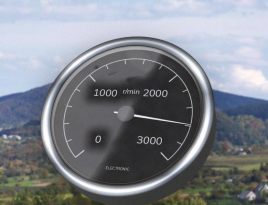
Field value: {"value": 2600, "unit": "rpm"}
